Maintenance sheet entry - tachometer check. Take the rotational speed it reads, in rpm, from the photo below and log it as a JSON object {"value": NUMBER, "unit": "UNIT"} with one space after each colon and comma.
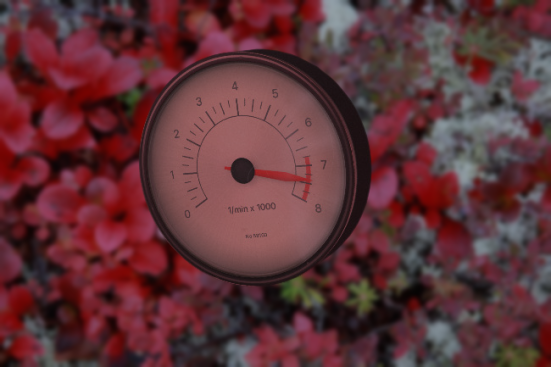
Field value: {"value": 7375, "unit": "rpm"}
